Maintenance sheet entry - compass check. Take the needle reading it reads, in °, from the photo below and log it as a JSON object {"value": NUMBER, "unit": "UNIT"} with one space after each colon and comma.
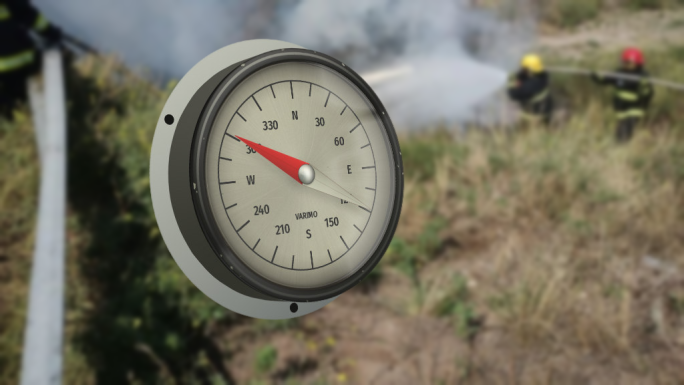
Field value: {"value": 300, "unit": "°"}
